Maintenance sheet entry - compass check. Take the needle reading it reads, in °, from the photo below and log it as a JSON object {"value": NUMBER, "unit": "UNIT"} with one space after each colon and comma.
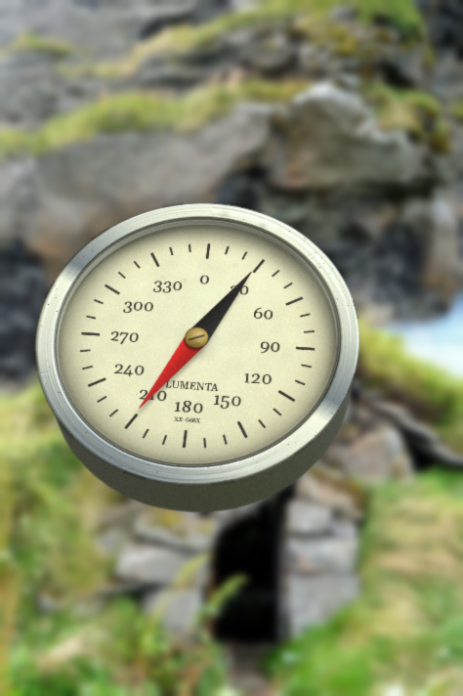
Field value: {"value": 210, "unit": "°"}
